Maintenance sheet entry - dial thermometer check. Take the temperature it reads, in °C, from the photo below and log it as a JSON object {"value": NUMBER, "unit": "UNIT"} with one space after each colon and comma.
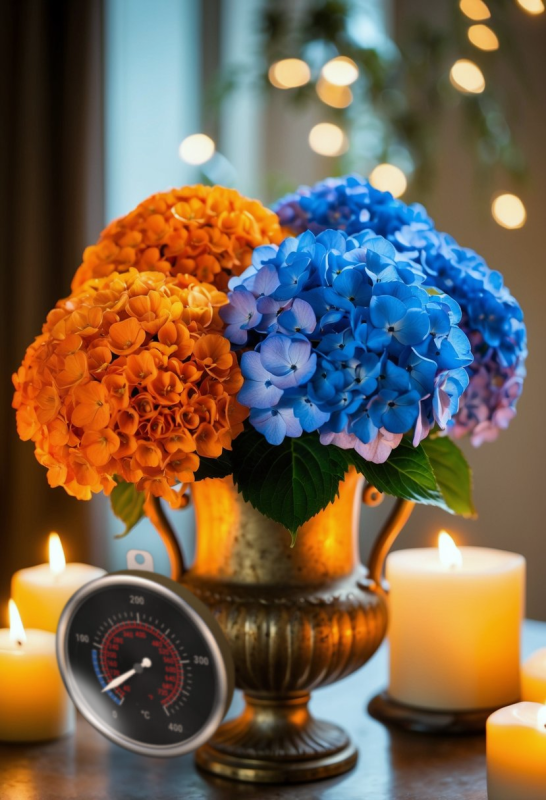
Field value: {"value": 30, "unit": "°C"}
